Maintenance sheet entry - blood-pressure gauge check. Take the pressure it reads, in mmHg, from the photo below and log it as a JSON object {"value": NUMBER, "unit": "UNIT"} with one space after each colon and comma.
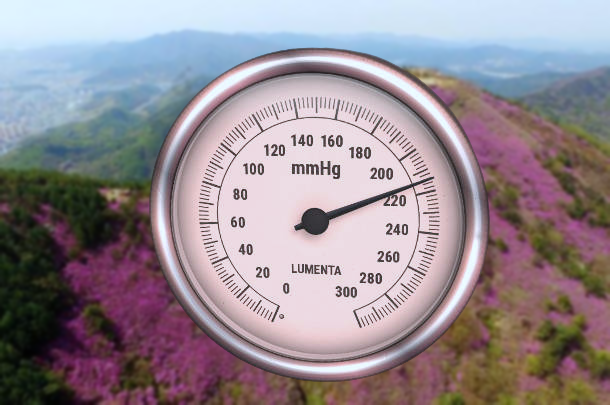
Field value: {"value": 214, "unit": "mmHg"}
